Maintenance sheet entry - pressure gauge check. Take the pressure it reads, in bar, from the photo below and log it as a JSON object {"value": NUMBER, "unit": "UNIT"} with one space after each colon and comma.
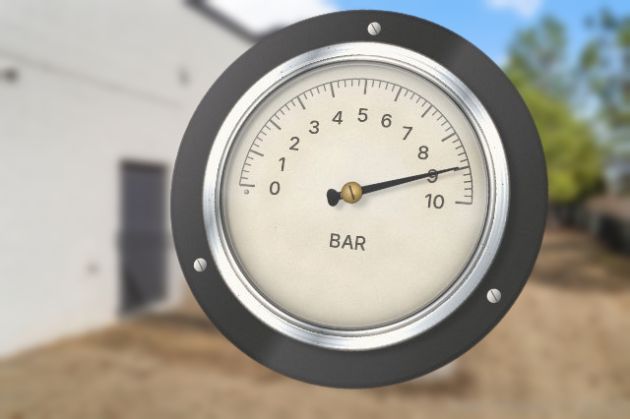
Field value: {"value": 9, "unit": "bar"}
